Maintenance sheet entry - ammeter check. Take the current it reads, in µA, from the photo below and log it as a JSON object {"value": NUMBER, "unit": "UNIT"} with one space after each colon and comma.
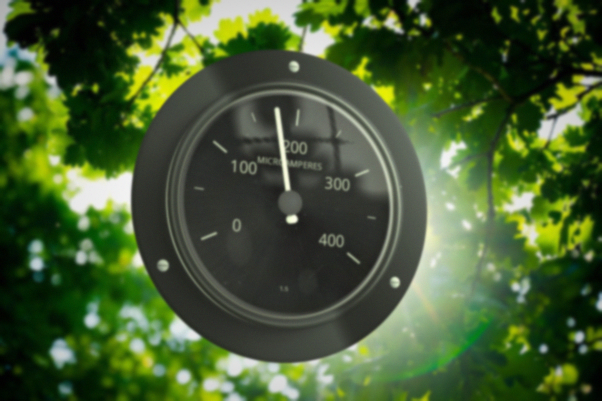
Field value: {"value": 175, "unit": "µA"}
